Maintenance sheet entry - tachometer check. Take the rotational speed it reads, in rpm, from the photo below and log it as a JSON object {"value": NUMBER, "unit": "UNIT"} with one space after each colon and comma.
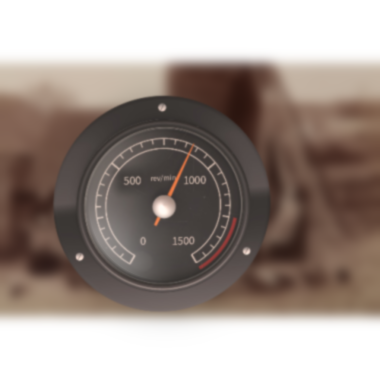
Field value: {"value": 875, "unit": "rpm"}
